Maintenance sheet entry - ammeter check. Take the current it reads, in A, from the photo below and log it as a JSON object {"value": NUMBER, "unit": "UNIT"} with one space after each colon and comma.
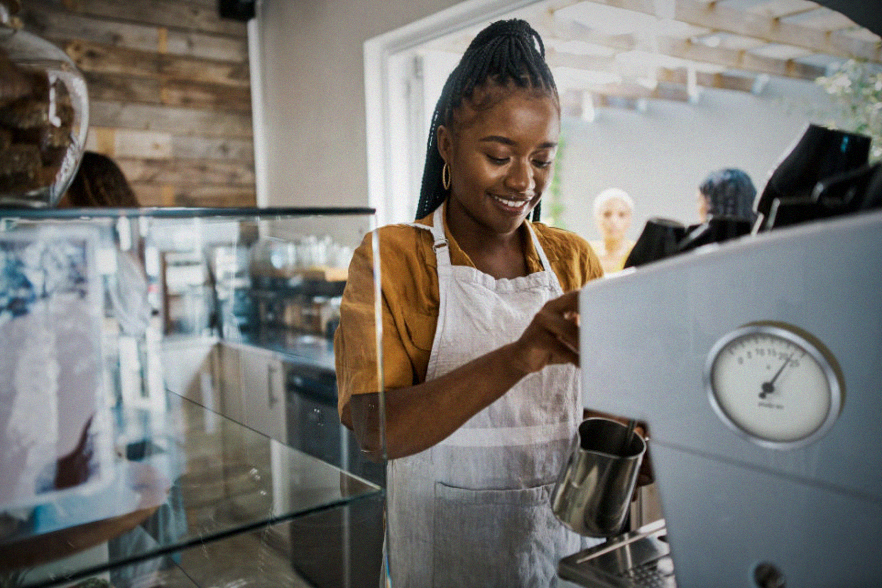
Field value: {"value": 22.5, "unit": "A"}
